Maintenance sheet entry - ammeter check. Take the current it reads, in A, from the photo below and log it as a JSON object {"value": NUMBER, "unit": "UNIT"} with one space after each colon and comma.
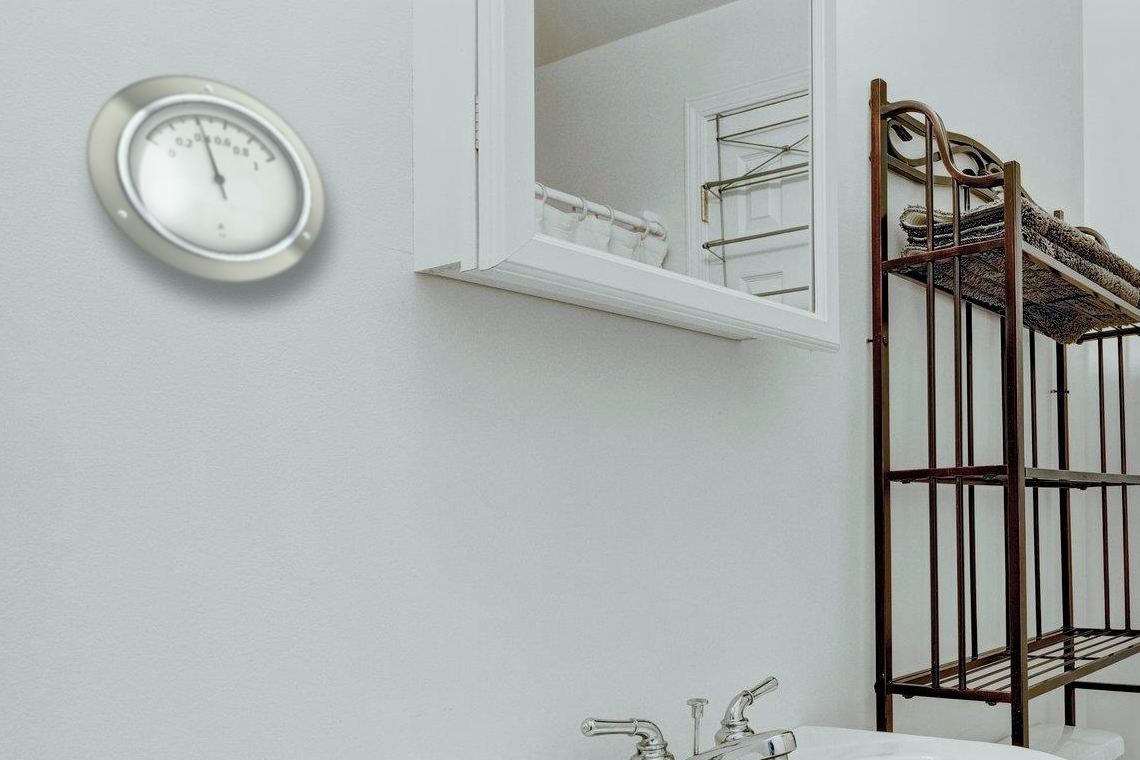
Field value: {"value": 0.4, "unit": "A"}
